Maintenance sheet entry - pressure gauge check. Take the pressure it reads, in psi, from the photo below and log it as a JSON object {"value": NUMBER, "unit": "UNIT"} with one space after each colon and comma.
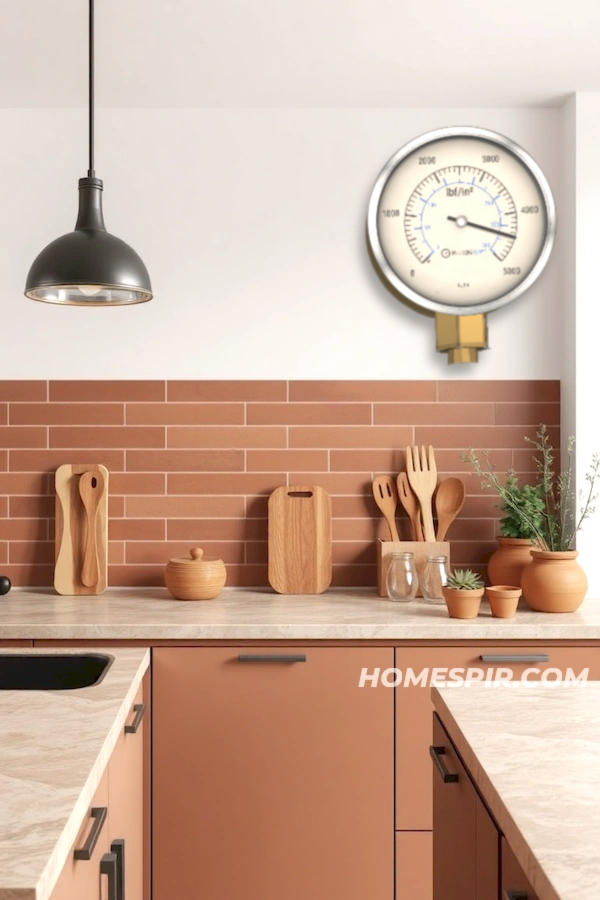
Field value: {"value": 4500, "unit": "psi"}
